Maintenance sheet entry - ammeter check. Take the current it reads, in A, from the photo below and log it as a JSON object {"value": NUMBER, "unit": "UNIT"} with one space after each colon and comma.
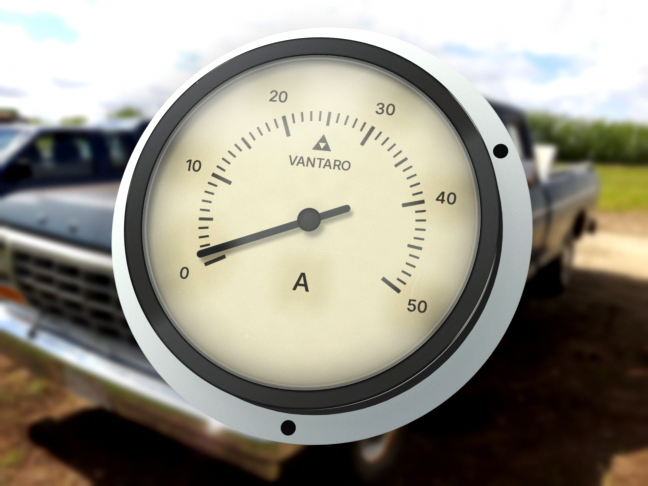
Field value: {"value": 1, "unit": "A"}
